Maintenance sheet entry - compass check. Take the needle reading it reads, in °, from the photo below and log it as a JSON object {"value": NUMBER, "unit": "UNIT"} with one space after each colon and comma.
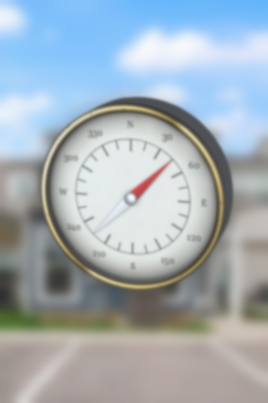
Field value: {"value": 45, "unit": "°"}
